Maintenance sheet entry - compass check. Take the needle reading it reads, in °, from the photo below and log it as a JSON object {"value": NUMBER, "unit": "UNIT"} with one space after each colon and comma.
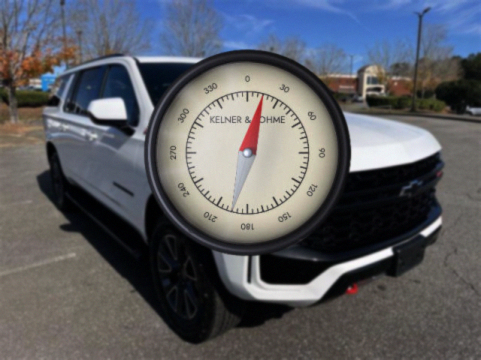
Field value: {"value": 15, "unit": "°"}
